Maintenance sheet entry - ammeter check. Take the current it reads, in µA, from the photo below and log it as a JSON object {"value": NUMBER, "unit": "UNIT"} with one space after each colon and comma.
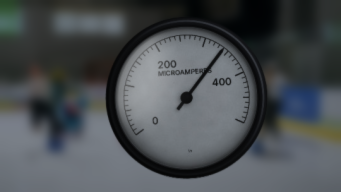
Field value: {"value": 340, "unit": "µA"}
